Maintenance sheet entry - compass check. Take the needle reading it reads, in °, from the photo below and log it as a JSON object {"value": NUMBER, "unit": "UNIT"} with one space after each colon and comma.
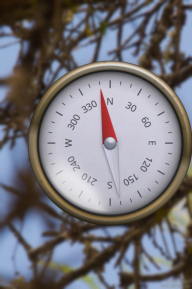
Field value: {"value": 350, "unit": "°"}
